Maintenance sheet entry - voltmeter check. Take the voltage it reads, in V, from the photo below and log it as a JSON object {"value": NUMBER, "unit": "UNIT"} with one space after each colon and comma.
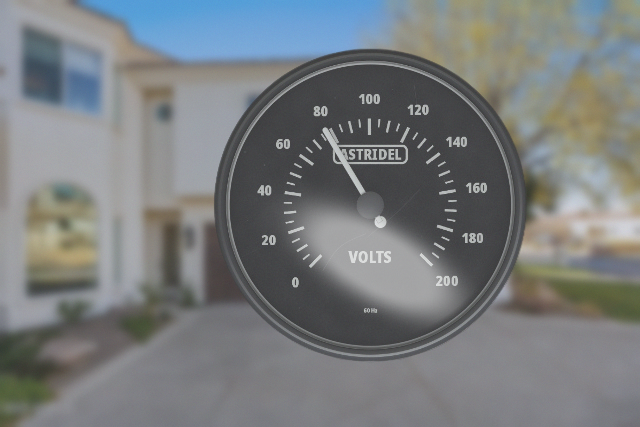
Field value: {"value": 77.5, "unit": "V"}
